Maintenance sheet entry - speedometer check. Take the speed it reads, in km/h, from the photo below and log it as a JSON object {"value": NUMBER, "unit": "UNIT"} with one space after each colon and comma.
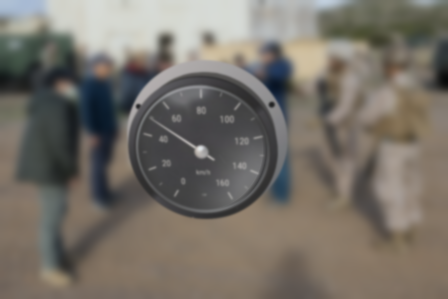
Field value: {"value": 50, "unit": "km/h"}
